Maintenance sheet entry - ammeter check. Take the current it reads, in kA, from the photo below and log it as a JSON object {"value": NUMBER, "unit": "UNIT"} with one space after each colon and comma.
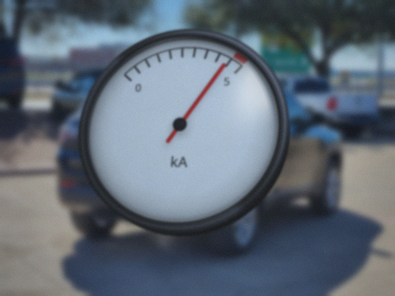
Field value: {"value": 4.5, "unit": "kA"}
